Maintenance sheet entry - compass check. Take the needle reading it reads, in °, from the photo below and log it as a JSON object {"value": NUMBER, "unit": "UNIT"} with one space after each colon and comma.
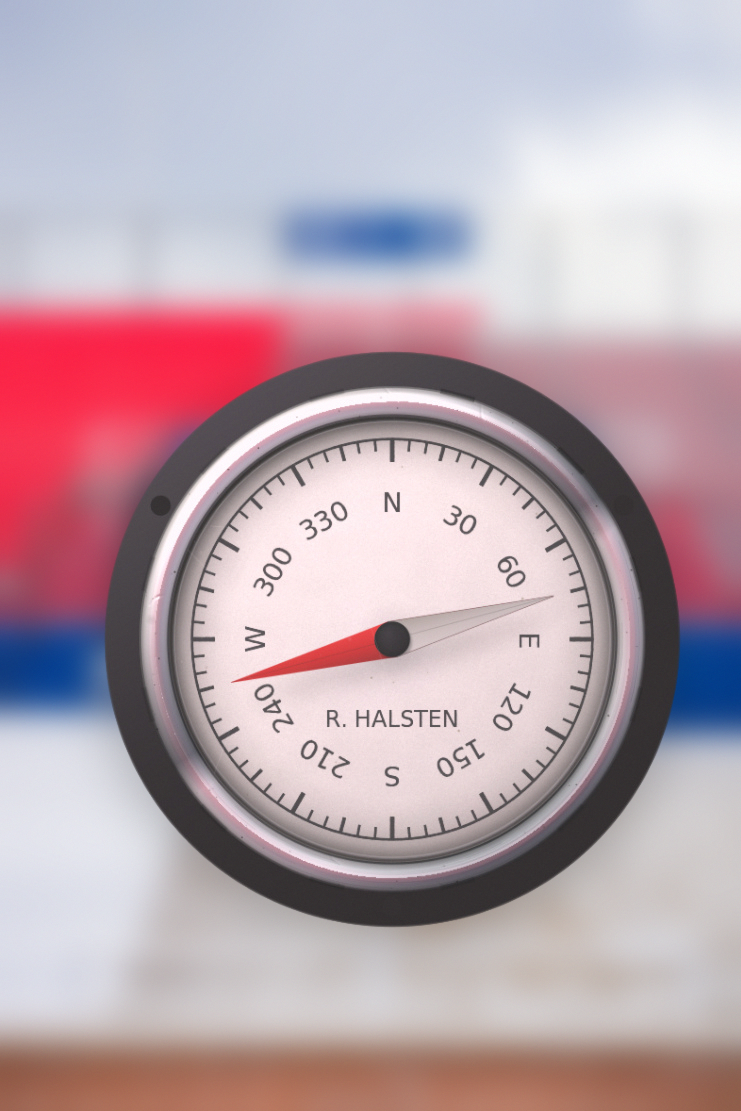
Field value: {"value": 255, "unit": "°"}
